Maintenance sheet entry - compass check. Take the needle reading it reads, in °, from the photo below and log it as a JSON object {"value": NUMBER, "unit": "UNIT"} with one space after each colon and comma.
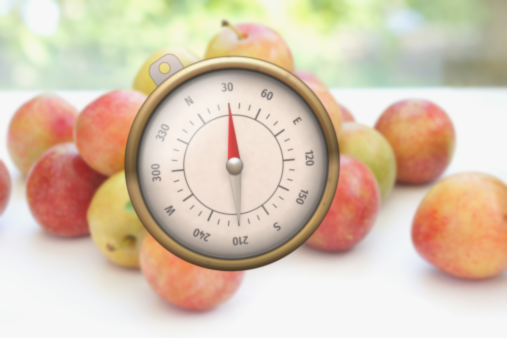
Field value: {"value": 30, "unit": "°"}
